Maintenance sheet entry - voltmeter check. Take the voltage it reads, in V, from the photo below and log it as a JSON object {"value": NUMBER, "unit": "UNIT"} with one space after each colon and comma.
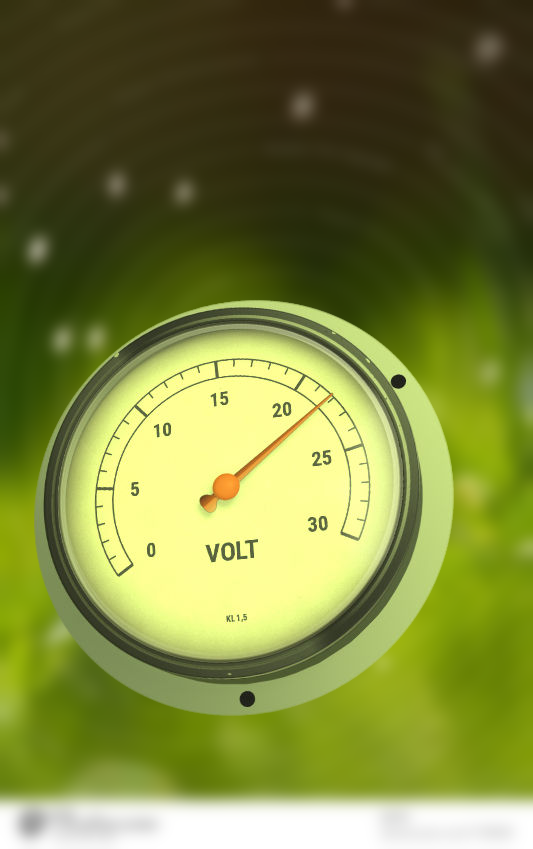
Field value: {"value": 22, "unit": "V"}
